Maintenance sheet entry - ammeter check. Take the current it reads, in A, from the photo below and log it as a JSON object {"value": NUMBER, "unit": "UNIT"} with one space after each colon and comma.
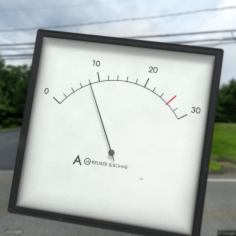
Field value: {"value": 8, "unit": "A"}
